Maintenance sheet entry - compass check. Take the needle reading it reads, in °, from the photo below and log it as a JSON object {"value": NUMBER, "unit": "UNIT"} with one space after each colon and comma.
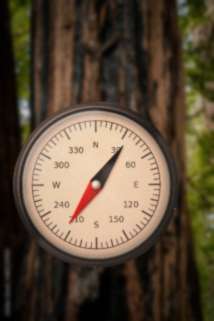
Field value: {"value": 215, "unit": "°"}
